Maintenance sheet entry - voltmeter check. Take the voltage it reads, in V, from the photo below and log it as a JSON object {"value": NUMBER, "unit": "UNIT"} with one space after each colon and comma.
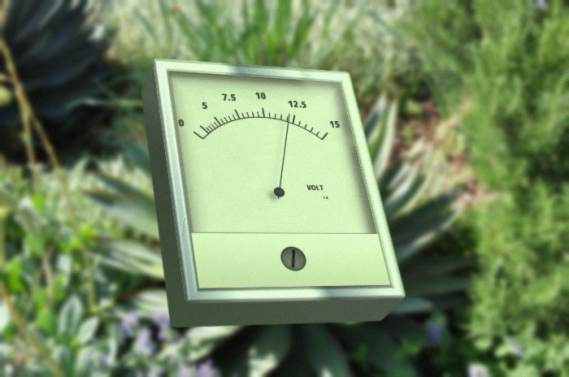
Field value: {"value": 12, "unit": "V"}
